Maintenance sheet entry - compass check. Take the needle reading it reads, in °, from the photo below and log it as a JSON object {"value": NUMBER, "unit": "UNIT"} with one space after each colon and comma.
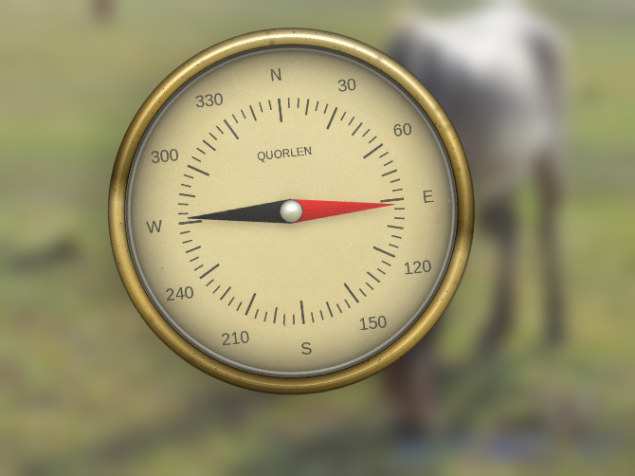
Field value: {"value": 92.5, "unit": "°"}
